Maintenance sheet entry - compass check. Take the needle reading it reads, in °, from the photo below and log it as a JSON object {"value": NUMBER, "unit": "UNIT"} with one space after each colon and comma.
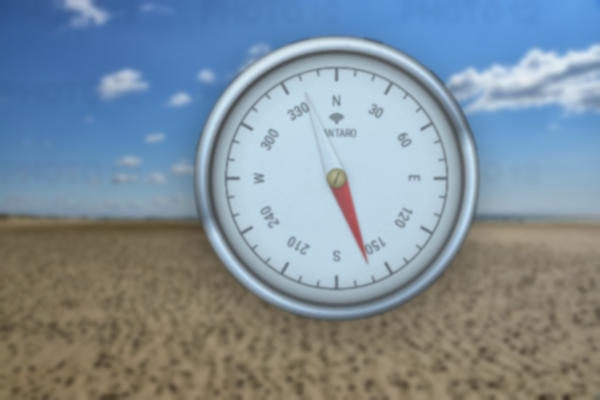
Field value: {"value": 160, "unit": "°"}
